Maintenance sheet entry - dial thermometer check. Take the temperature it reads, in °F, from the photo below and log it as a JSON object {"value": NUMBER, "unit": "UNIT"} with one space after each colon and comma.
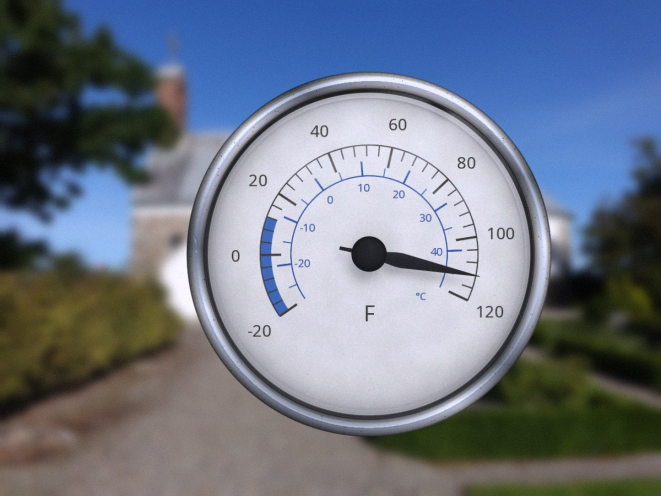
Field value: {"value": 112, "unit": "°F"}
